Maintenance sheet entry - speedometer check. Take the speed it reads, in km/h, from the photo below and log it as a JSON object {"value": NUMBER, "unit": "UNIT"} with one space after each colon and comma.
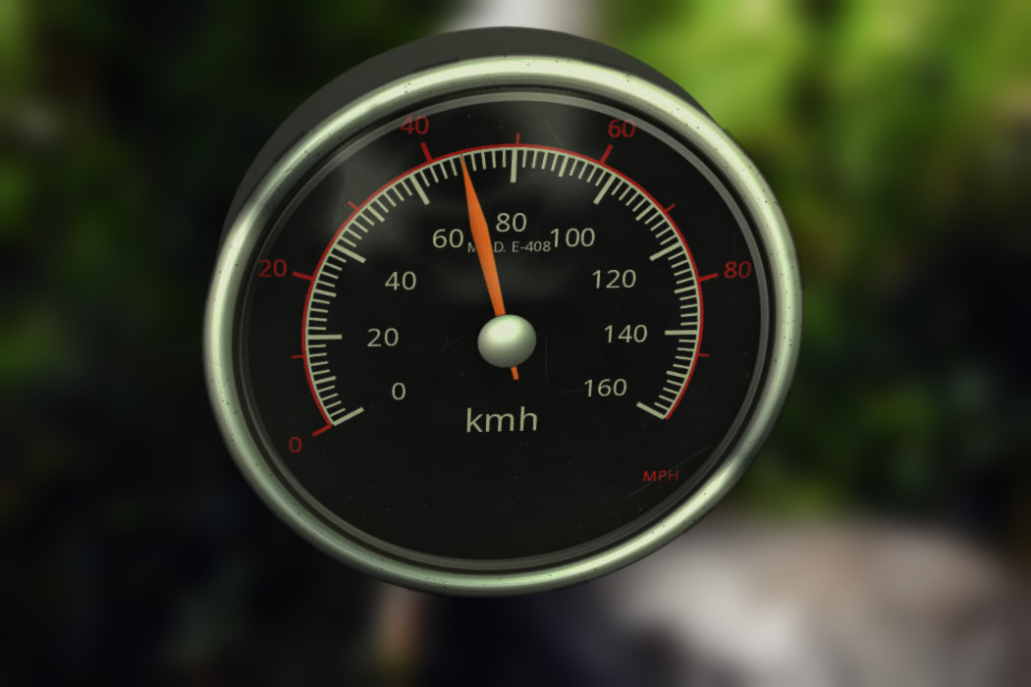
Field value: {"value": 70, "unit": "km/h"}
